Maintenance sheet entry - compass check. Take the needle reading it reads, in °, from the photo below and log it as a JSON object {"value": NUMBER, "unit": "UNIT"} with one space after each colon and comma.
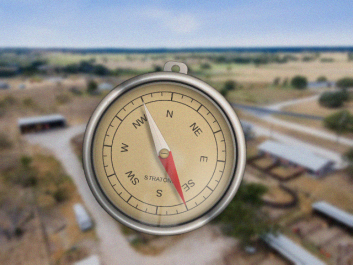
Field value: {"value": 150, "unit": "°"}
